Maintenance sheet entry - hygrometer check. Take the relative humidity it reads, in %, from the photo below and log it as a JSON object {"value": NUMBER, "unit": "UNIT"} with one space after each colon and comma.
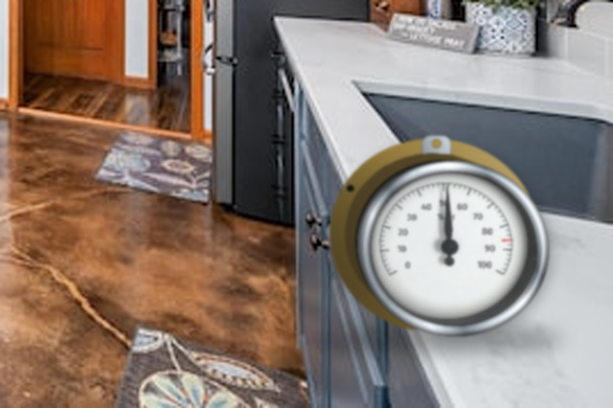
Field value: {"value": 50, "unit": "%"}
